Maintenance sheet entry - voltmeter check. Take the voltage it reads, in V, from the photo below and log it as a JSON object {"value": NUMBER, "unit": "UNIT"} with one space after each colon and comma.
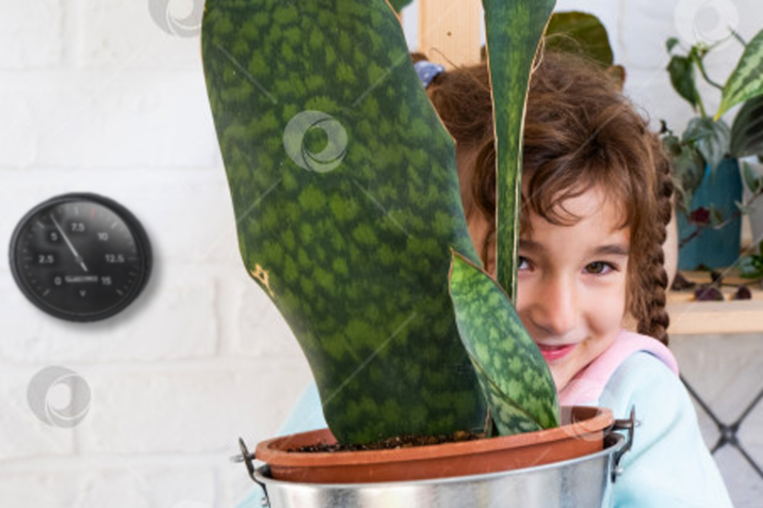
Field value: {"value": 6, "unit": "V"}
